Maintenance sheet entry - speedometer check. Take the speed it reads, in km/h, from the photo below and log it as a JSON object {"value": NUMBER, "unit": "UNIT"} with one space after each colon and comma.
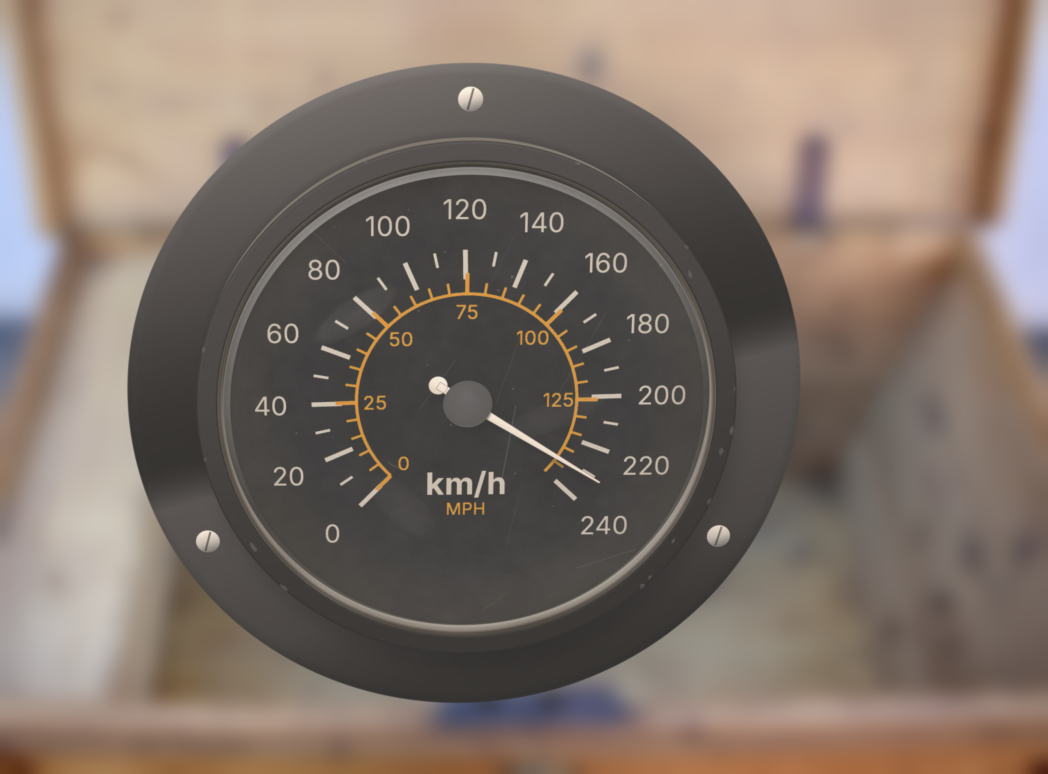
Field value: {"value": 230, "unit": "km/h"}
